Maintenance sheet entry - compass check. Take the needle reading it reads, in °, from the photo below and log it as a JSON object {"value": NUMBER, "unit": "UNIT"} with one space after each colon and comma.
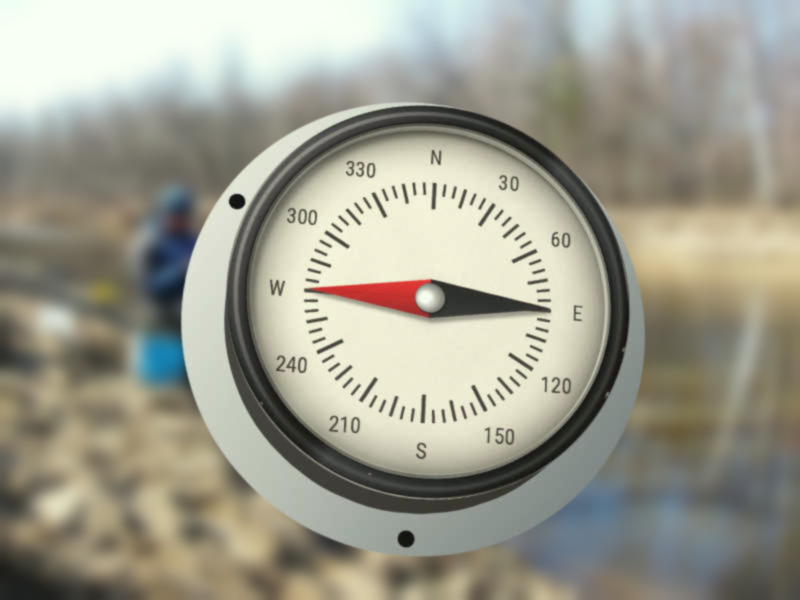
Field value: {"value": 270, "unit": "°"}
